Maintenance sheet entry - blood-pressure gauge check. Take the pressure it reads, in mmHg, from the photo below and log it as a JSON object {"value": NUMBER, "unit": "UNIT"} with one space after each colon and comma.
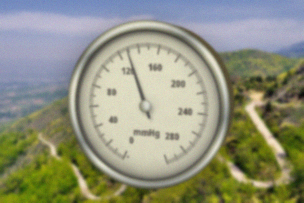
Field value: {"value": 130, "unit": "mmHg"}
